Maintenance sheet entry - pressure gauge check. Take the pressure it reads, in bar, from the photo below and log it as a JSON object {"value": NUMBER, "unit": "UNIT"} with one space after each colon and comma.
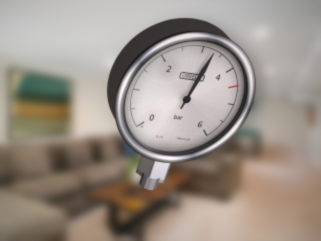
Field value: {"value": 3.25, "unit": "bar"}
